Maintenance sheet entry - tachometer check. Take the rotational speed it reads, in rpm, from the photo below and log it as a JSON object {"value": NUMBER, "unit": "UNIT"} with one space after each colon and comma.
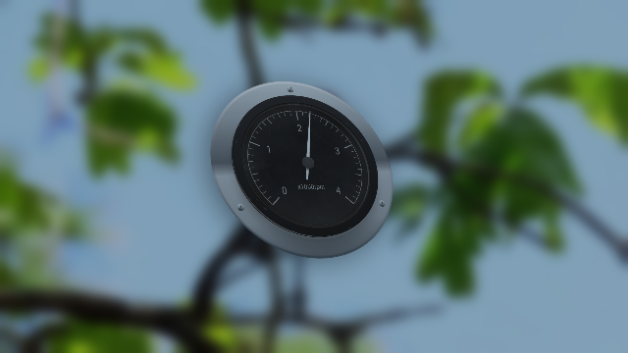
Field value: {"value": 2200, "unit": "rpm"}
